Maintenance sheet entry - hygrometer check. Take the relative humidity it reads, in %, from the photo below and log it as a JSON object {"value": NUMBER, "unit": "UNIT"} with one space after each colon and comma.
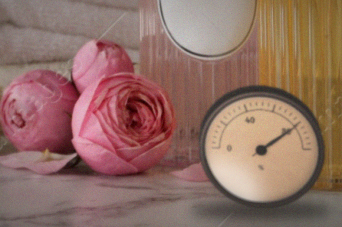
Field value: {"value": 80, "unit": "%"}
